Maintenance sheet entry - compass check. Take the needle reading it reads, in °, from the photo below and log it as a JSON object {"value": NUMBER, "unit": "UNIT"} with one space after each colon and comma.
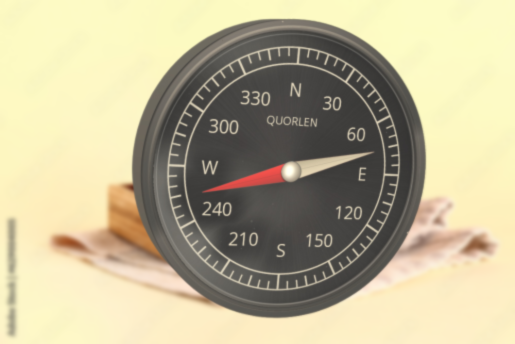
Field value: {"value": 255, "unit": "°"}
